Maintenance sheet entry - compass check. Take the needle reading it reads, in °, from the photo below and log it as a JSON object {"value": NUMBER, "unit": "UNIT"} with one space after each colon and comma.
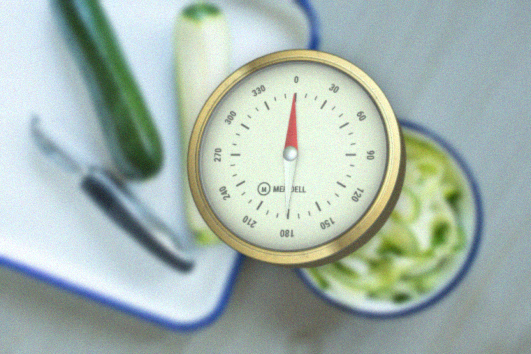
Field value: {"value": 0, "unit": "°"}
